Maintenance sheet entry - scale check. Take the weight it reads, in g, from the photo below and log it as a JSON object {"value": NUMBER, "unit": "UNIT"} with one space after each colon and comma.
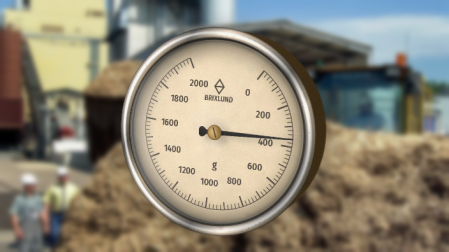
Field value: {"value": 360, "unit": "g"}
